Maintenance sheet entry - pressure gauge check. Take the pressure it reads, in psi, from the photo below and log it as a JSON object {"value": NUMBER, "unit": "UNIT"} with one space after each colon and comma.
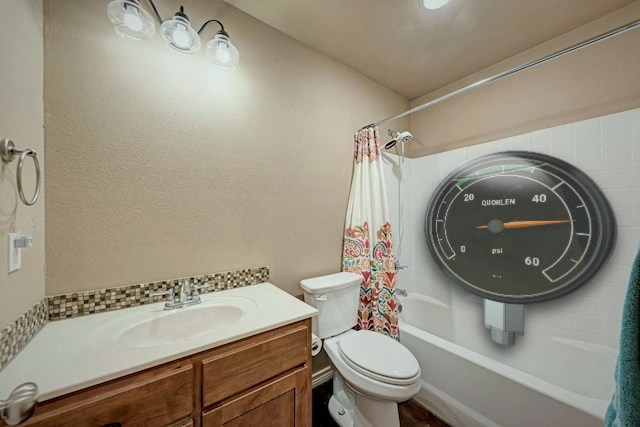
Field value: {"value": 47.5, "unit": "psi"}
